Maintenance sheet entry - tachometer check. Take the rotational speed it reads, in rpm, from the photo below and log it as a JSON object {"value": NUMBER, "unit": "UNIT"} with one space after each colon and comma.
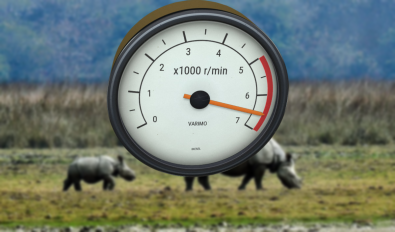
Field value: {"value": 6500, "unit": "rpm"}
